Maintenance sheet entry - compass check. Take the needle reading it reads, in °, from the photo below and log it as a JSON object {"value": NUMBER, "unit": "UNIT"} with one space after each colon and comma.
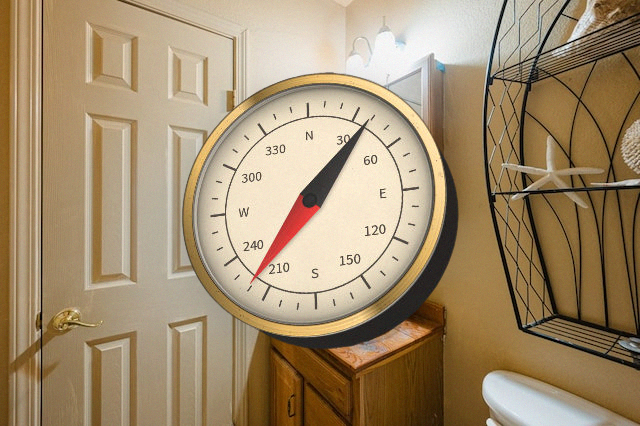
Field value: {"value": 220, "unit": "°"}
